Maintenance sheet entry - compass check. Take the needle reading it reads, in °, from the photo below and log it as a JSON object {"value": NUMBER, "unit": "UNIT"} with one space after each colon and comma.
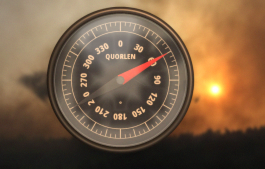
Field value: {"value": 60, "unit": "°"}
